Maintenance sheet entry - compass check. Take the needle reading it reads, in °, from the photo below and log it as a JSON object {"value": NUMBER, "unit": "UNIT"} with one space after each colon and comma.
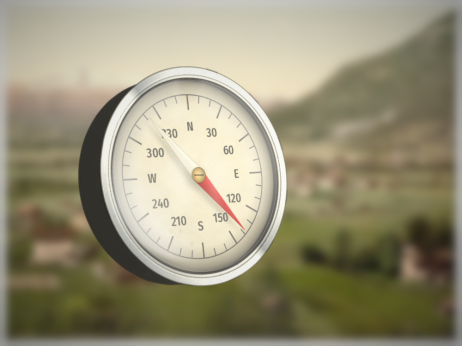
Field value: {"value": 140, "unit": "°"}
